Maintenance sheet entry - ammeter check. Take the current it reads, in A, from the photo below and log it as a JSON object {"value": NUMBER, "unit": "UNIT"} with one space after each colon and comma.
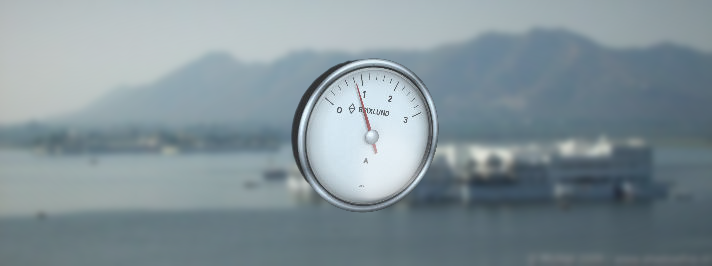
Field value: {"value": 0.8, "unit": "A"}
